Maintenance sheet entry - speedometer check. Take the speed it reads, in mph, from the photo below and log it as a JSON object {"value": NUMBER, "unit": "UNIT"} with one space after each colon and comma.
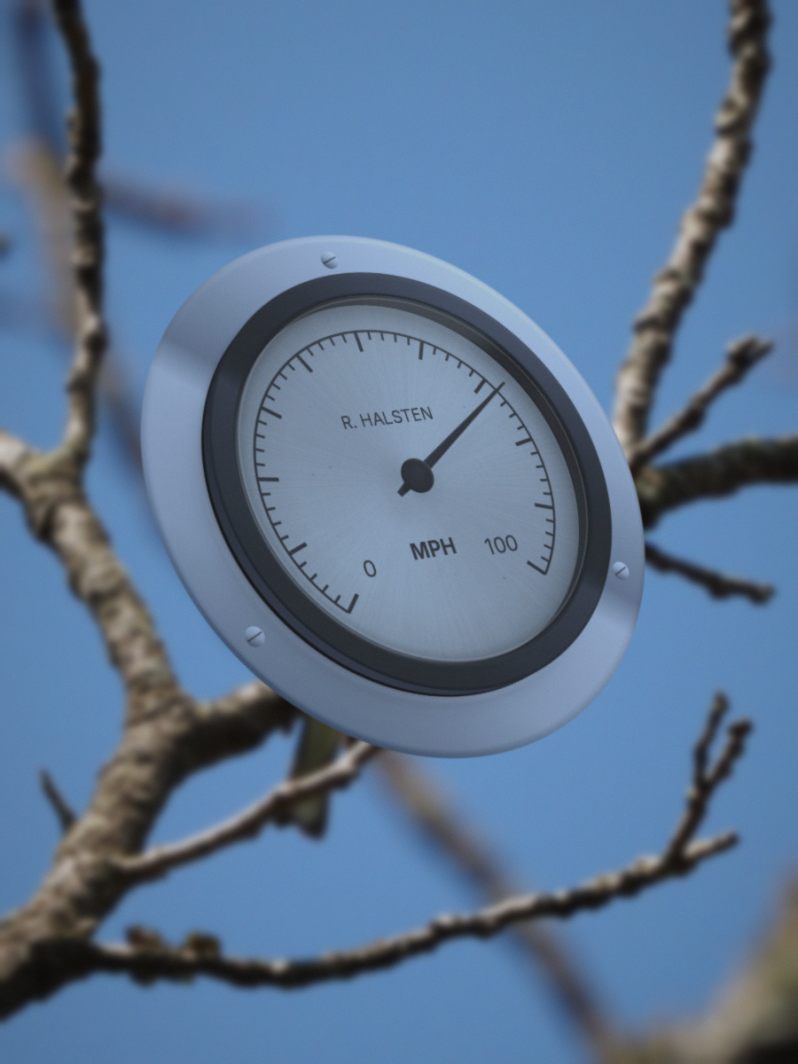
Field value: {"value": 72, "unit": "mph"}
